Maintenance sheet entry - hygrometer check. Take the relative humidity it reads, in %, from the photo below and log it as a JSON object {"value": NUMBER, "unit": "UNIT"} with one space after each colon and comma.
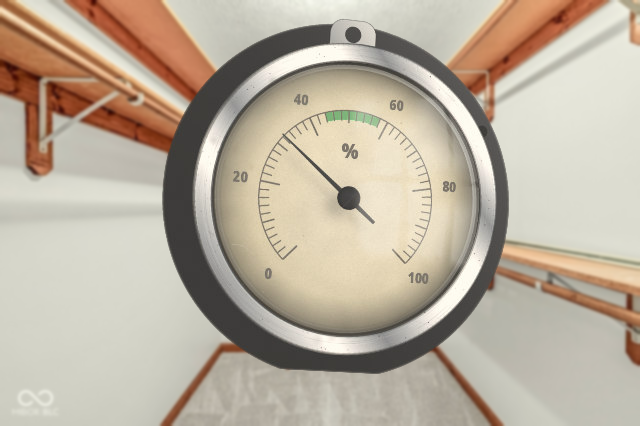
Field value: {"value": 32, "unit": "%"}
